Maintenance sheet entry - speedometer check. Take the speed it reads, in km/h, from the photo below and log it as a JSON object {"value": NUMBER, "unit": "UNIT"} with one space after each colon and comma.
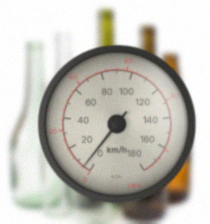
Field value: {"value": 5, "unit": "km/h"}
